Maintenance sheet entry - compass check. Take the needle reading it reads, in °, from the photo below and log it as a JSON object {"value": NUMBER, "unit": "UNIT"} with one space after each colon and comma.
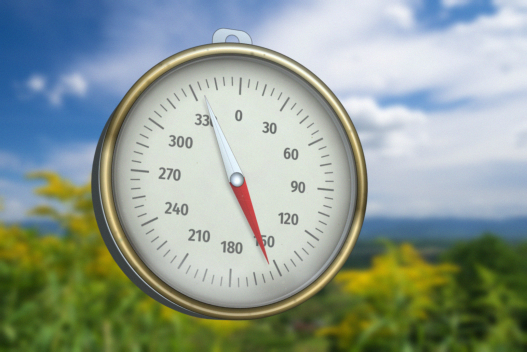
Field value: {"value": 155, "unit": "°"}
